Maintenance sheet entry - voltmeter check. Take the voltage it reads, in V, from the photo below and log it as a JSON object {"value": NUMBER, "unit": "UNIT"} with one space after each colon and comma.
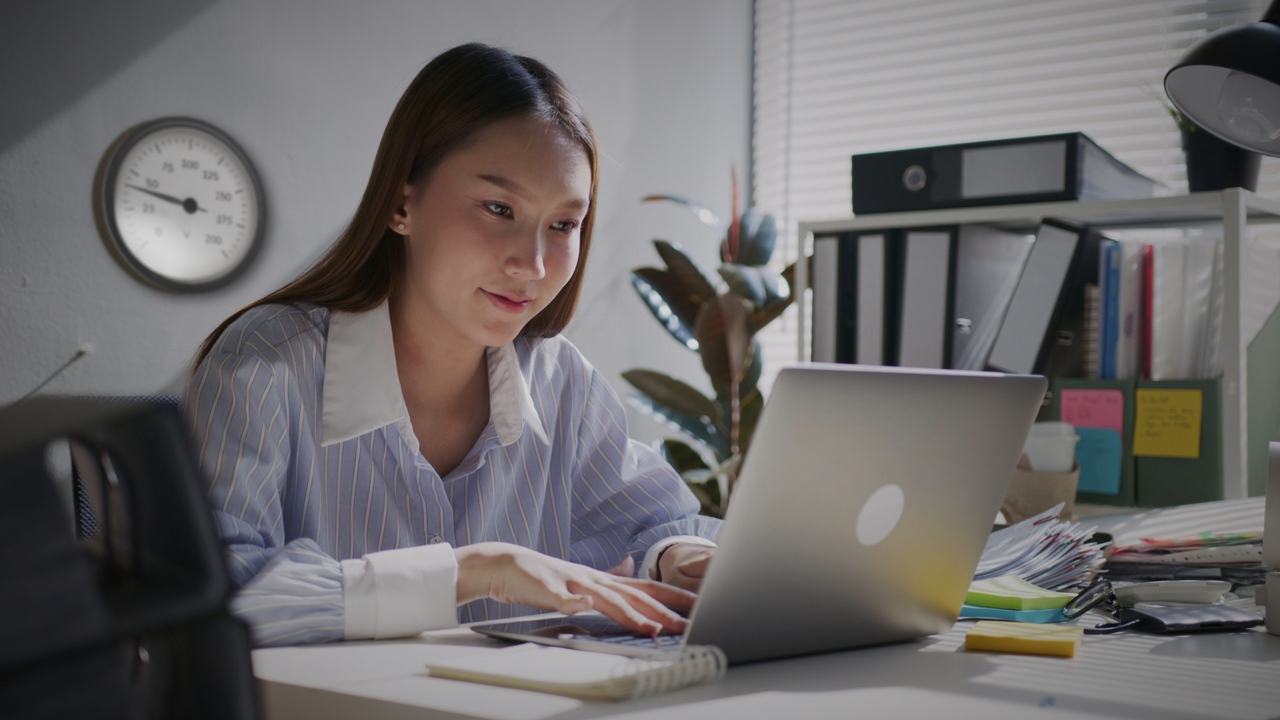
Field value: {"value": 40, "unit": "V"}
